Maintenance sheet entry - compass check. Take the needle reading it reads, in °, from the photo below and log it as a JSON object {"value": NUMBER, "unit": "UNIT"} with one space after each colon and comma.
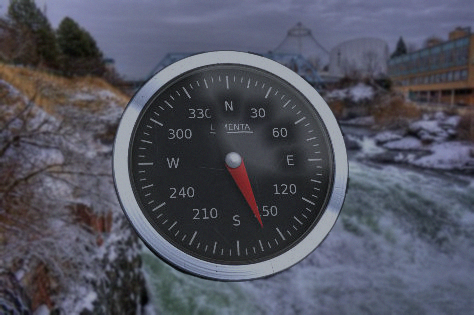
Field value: {"value": 160, "unit": "°"}
